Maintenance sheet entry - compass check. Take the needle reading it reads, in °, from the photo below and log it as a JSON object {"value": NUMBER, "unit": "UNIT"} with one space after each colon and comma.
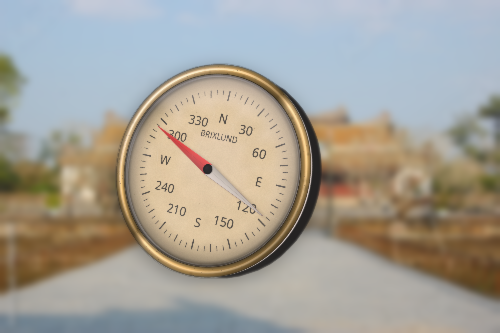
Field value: {"value": 295, "unit": "°"}
